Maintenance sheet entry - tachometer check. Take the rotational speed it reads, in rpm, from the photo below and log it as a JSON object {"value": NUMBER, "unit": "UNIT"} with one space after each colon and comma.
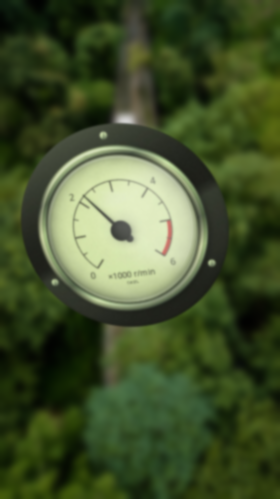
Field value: {"value": 2250, "unit": "rpm"}
